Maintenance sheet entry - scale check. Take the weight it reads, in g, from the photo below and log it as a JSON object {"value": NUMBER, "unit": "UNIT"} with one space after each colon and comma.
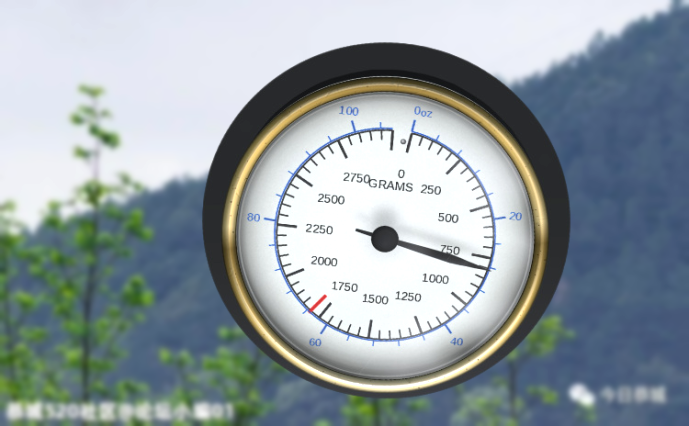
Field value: {"value": 800, "unit": "g"}
